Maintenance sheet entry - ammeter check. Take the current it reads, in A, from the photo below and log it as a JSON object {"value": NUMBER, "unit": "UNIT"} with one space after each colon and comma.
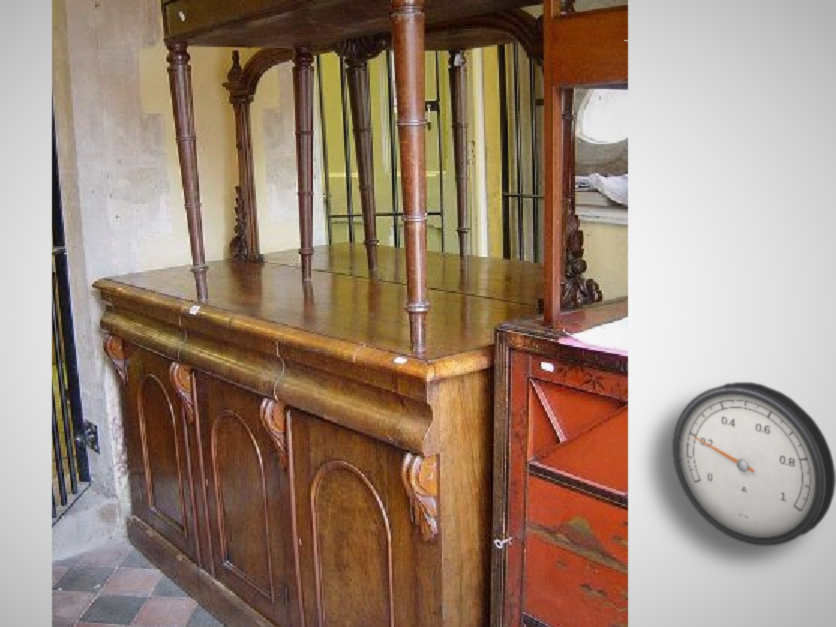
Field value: {"value": 0.2, "unit": "A"}
